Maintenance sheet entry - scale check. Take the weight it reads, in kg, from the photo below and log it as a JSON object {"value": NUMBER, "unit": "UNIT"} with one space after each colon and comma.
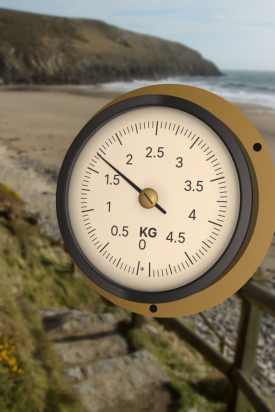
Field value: {"value": 1.7, "unit": "kg"}
